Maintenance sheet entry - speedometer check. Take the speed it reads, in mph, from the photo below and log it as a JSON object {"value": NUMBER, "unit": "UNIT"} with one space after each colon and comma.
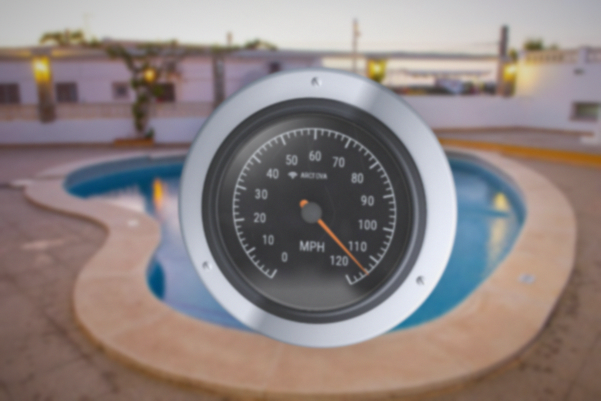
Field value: {"value": 114, "unit": "mph"}
